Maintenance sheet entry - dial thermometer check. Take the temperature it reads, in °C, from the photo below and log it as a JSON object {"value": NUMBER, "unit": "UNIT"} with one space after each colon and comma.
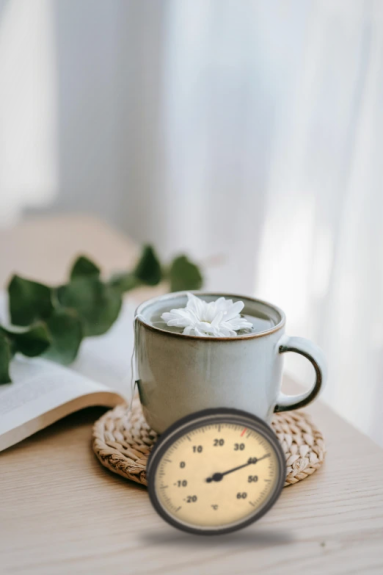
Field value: {"value": 40, "unit": "°C"}
